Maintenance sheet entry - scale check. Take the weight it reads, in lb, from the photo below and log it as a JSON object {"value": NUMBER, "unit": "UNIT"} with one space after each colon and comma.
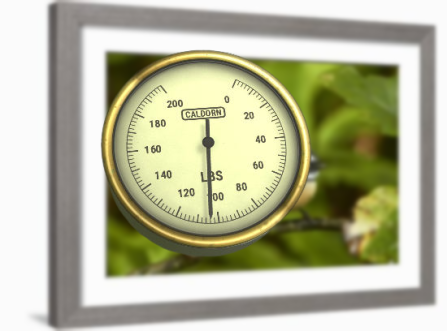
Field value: {"value": 104, "unit": "lb"}
